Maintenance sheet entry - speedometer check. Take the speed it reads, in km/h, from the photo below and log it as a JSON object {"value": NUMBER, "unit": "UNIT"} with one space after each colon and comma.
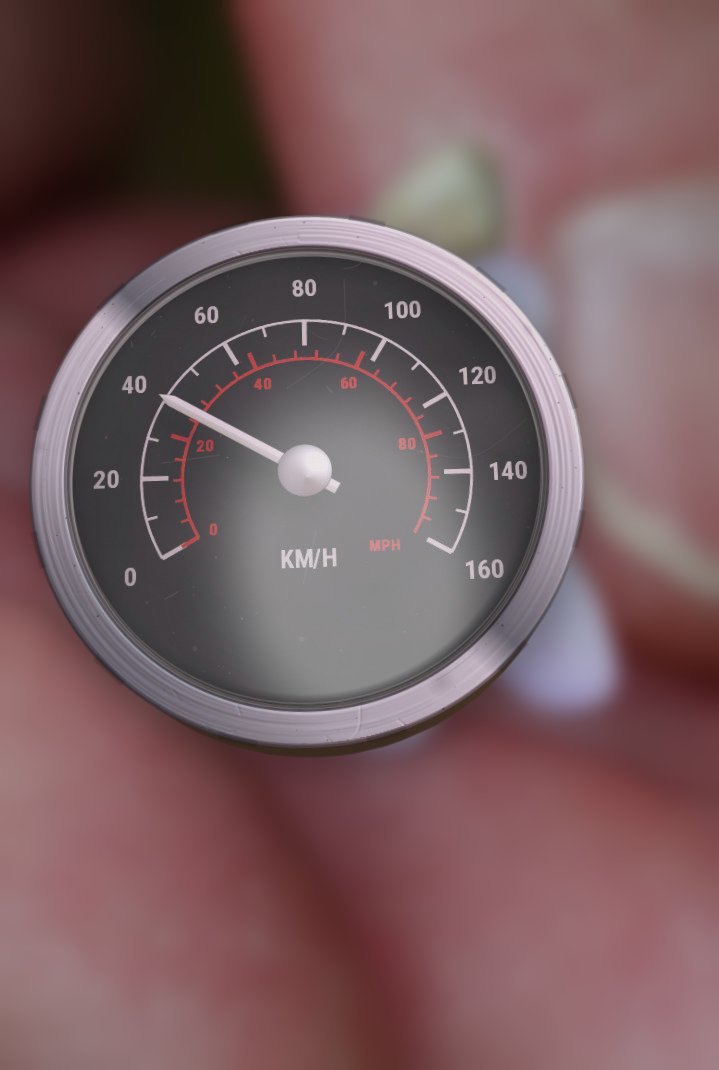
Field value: {"value": 40, "unit": "km/h"}
